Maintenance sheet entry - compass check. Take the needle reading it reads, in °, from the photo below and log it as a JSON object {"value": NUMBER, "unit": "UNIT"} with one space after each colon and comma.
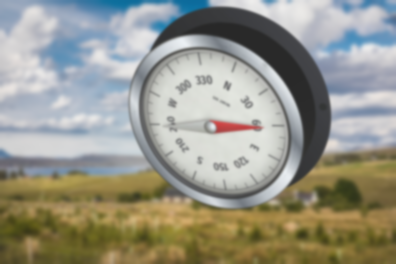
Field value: {"value": 60, "unit": "°"}
